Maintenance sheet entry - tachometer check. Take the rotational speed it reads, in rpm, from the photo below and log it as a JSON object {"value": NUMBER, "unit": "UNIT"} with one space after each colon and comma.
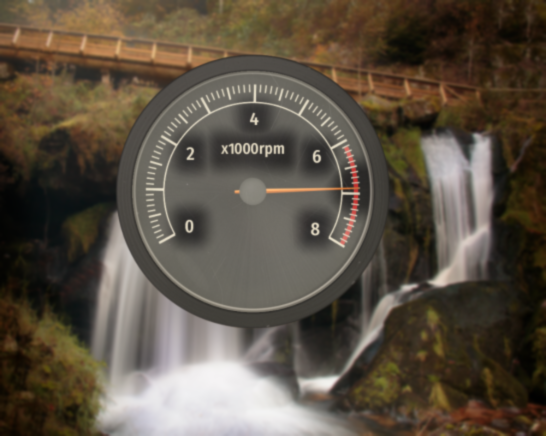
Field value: {"value": 6900, "unit": "rpm"}
